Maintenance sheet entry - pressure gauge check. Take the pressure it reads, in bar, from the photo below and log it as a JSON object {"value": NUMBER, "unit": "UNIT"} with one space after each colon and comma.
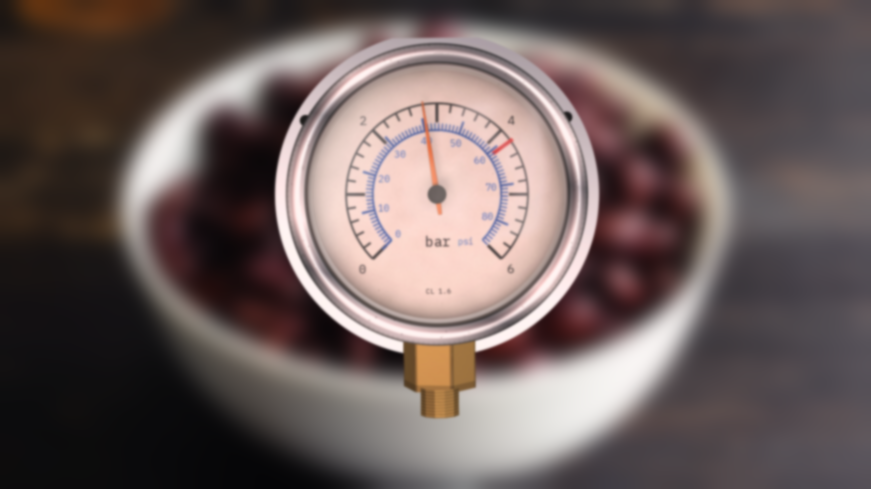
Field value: {"value": 2.8, "unit": "bar"}
